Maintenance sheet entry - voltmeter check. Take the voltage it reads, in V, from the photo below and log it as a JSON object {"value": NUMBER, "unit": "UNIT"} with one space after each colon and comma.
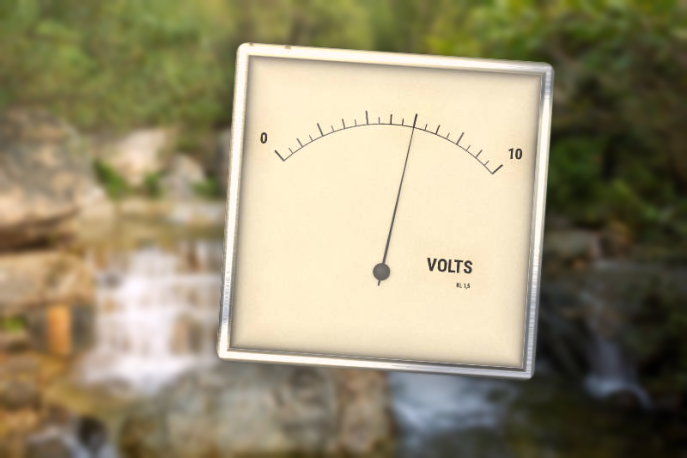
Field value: {"value": 6, "unit": "V"}
